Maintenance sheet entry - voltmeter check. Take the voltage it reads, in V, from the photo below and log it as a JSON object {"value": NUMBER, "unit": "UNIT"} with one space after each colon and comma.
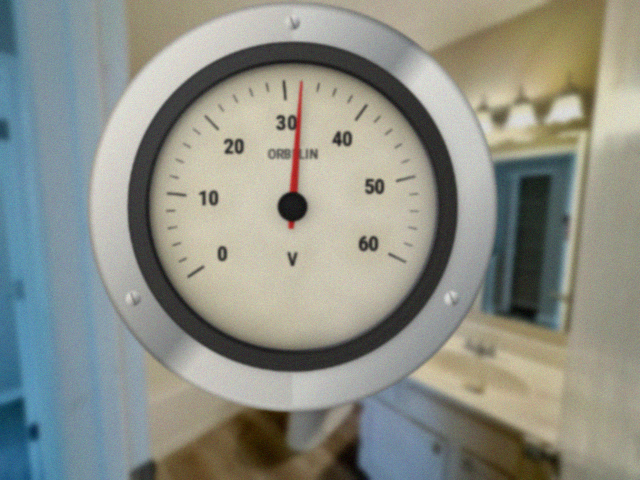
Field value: {"value": 32, "unit": "V"}
